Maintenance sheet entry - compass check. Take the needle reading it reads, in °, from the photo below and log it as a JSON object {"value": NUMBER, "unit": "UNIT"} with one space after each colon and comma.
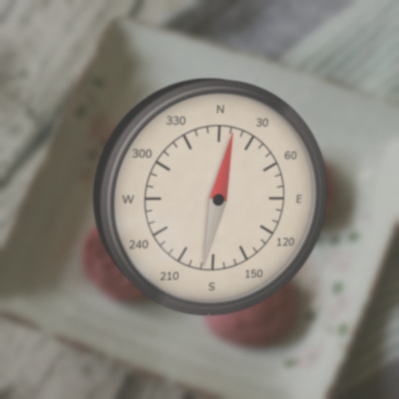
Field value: {"value": 10, "unit": "°"}
